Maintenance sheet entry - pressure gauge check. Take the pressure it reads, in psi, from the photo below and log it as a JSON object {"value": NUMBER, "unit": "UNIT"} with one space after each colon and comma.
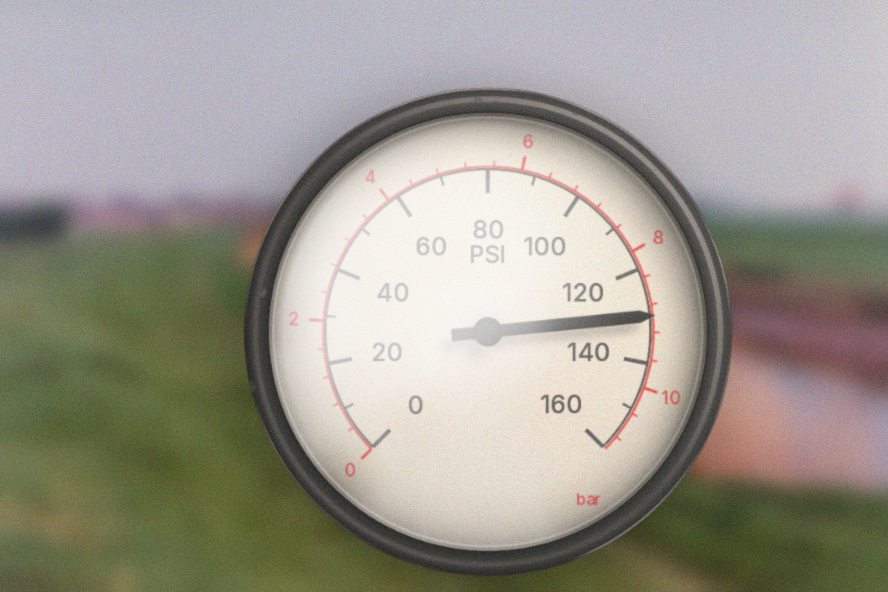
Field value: {"value": 130, "unit": "psi"}
